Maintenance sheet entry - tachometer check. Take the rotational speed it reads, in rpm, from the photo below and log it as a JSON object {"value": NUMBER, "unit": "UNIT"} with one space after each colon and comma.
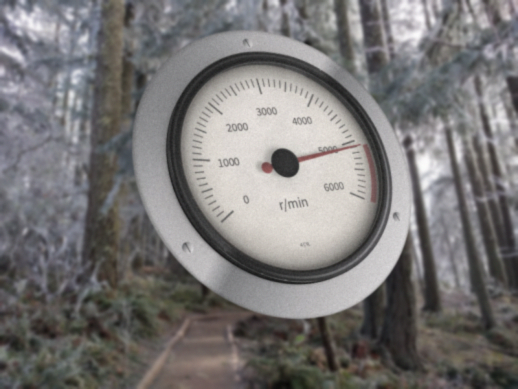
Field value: {"value": 5100, "unit": "rpm"}
